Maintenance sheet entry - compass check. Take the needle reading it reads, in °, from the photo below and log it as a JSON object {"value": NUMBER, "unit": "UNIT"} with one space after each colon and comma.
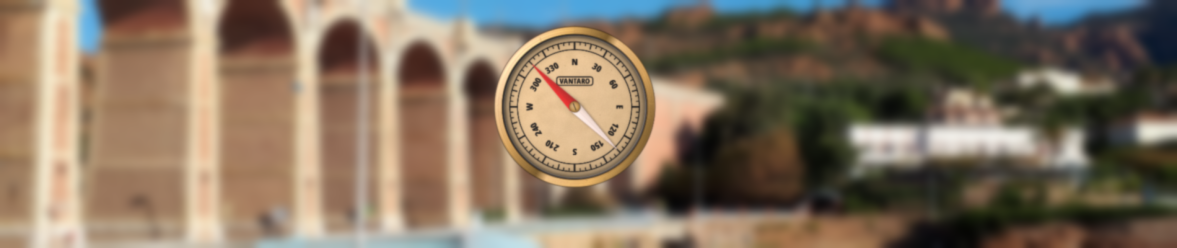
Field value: {"value": 315, "unit": "°"}
